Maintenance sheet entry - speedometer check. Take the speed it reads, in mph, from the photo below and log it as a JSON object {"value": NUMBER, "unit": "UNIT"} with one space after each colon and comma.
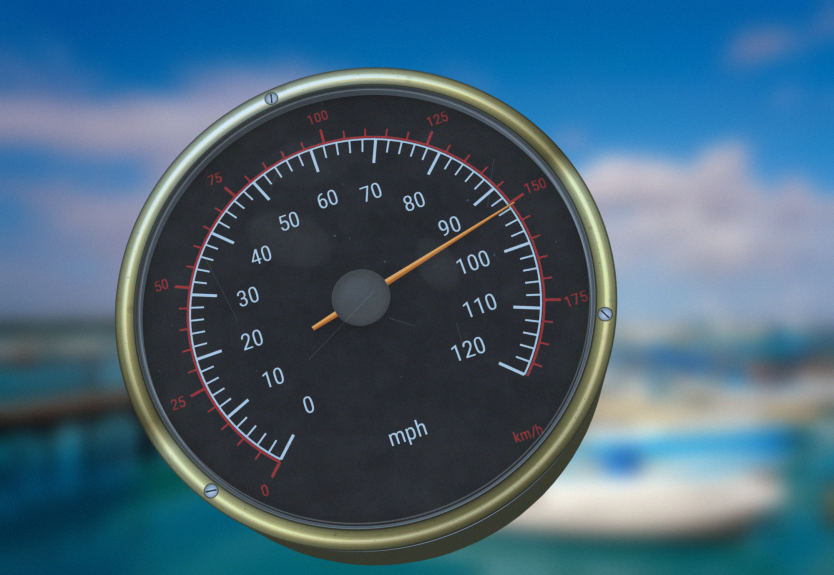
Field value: {"value": 94, "unit": "mph"}
